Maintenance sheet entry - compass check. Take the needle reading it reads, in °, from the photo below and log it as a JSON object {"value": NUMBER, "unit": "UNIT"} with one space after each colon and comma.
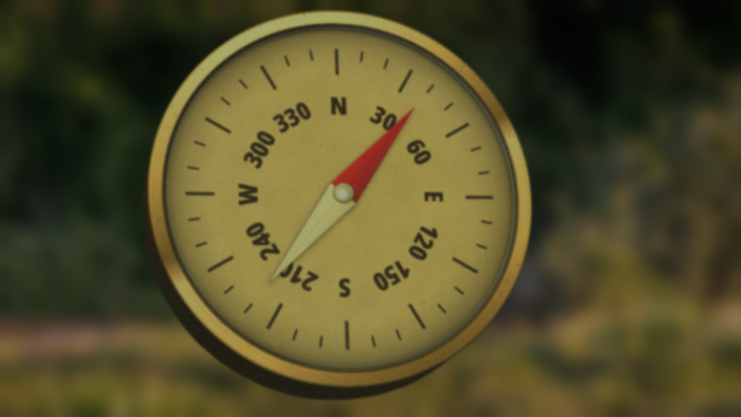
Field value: {"value": 40, "unit": "°"}
